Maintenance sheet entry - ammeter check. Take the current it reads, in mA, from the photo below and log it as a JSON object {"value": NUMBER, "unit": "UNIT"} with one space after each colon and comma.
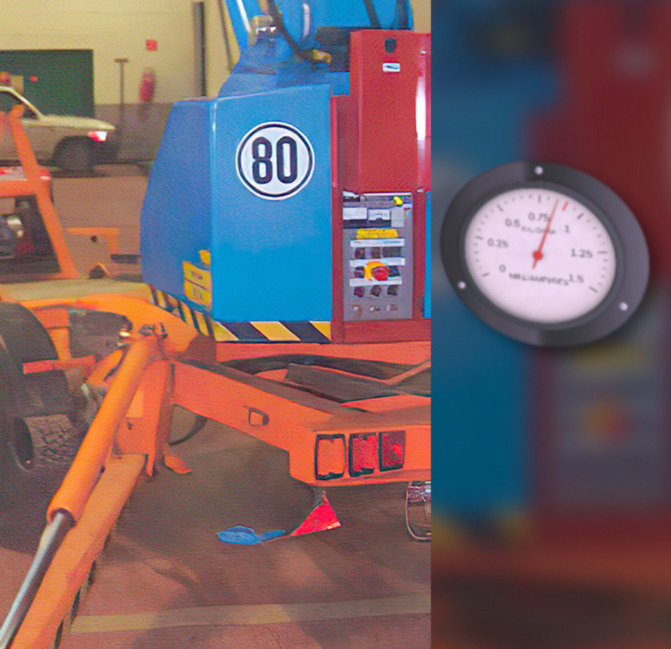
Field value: {"value": 0.85, "unit": "mA"}
